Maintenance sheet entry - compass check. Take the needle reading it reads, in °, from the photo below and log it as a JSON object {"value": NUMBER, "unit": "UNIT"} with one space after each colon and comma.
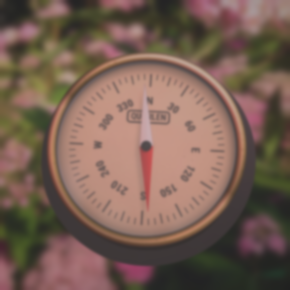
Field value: {"value": 175, "unit": "°"}
